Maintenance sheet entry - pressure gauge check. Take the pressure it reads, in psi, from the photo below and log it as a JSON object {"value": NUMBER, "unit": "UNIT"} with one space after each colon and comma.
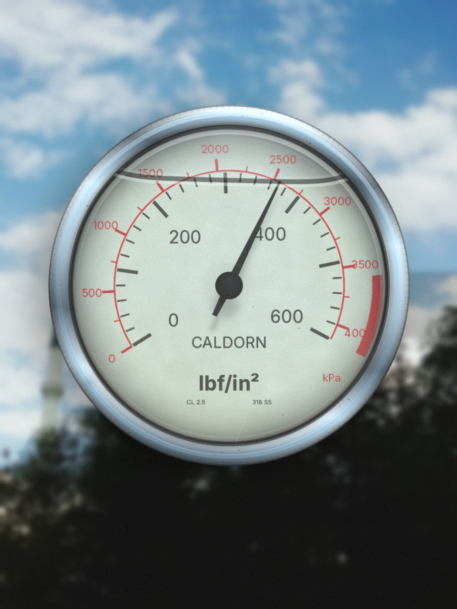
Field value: {"value": 370, "unit": "psi"}
